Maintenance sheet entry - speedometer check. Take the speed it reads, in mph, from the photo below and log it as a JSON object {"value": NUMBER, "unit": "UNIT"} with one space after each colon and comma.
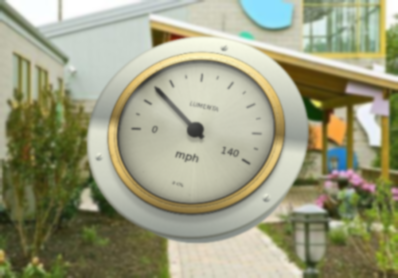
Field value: {"value": 30, "unit": "mph"}
